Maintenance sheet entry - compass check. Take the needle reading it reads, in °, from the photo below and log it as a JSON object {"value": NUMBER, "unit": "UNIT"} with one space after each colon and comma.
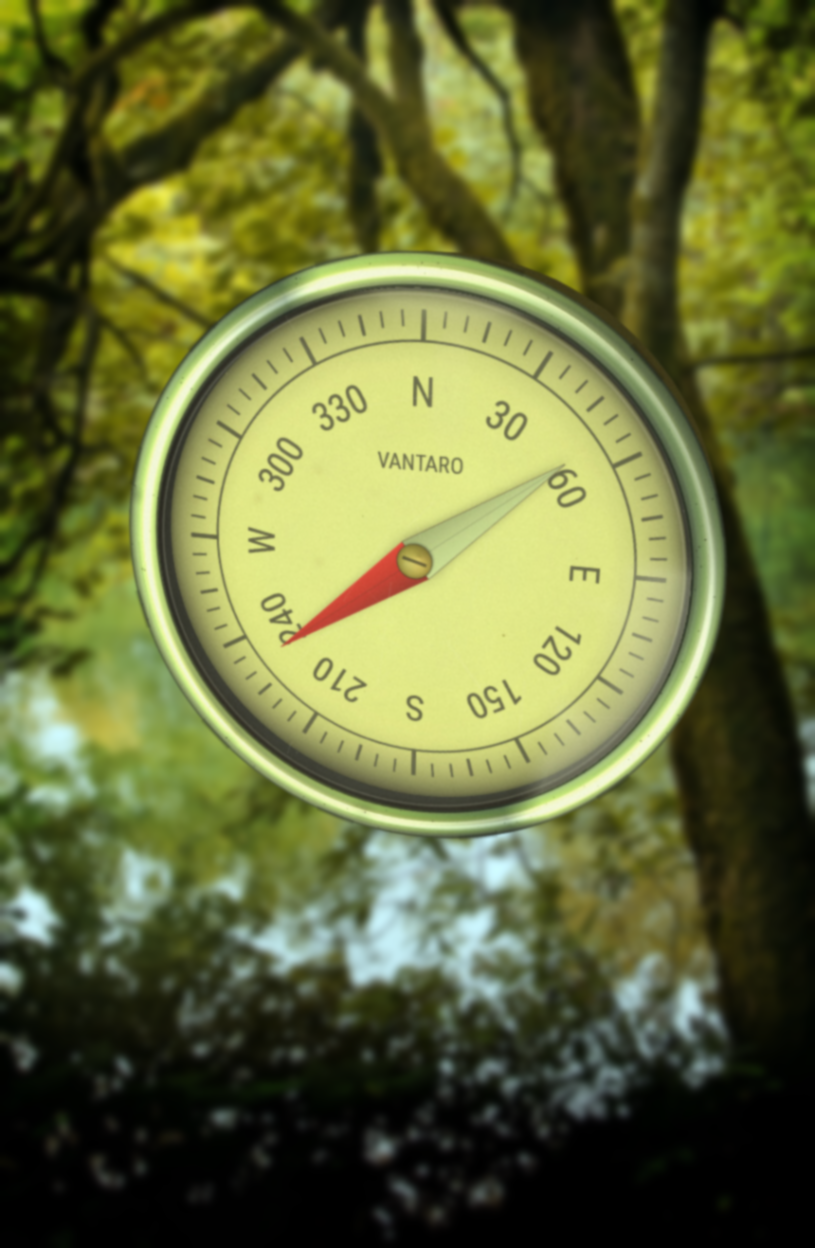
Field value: {"value": 232.5, "unit": "°"}
